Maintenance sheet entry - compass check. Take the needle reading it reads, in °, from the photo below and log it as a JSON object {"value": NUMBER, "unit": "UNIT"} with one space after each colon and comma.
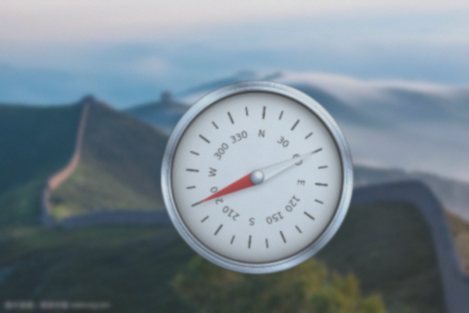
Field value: {"value": 240, "unit": "°"}
